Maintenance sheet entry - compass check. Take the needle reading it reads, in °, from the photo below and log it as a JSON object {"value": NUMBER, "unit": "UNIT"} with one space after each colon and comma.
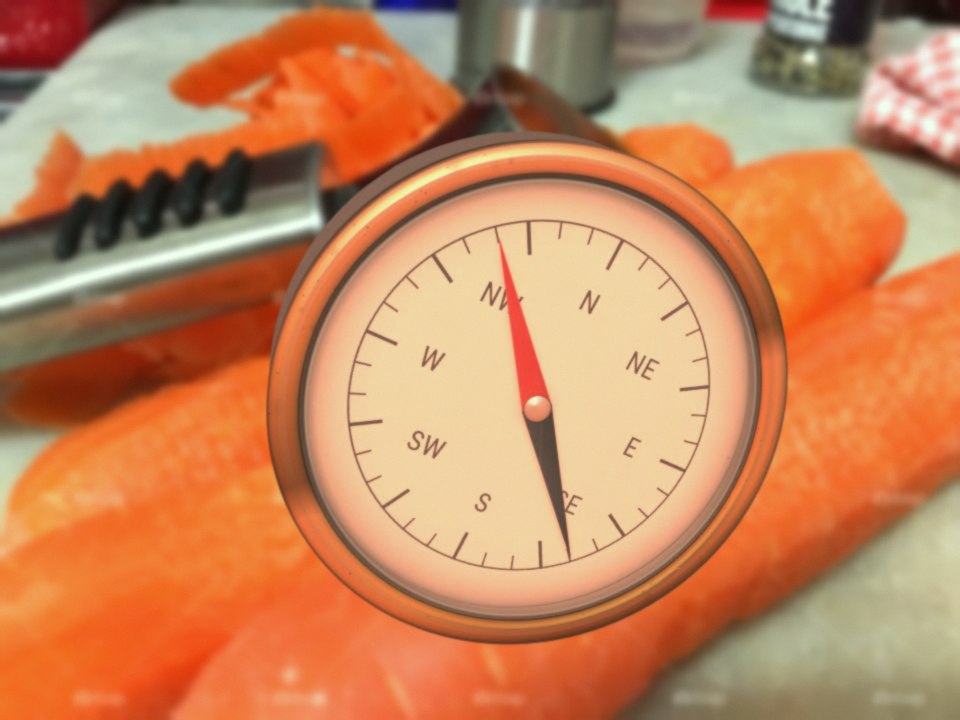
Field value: {"value": 320, "unit": "°"}
